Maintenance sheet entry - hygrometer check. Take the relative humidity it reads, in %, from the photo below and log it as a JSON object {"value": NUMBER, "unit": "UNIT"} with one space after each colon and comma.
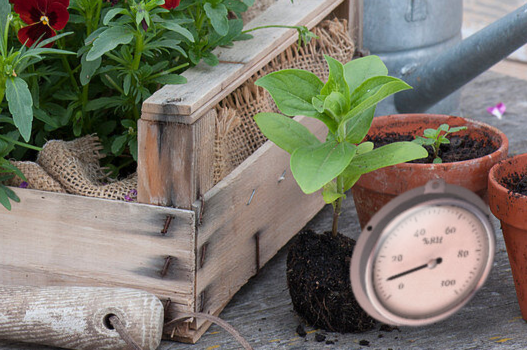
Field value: {"value": 10, "unit": "%"}
